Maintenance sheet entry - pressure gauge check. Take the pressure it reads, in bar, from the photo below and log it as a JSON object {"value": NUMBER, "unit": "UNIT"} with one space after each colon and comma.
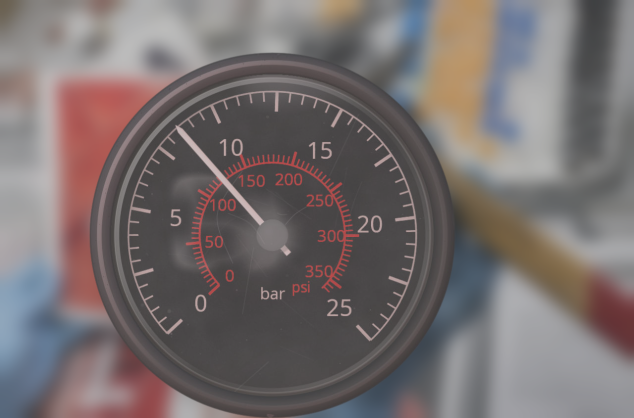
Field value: {"value": 8.5, "unit": "bar"}
